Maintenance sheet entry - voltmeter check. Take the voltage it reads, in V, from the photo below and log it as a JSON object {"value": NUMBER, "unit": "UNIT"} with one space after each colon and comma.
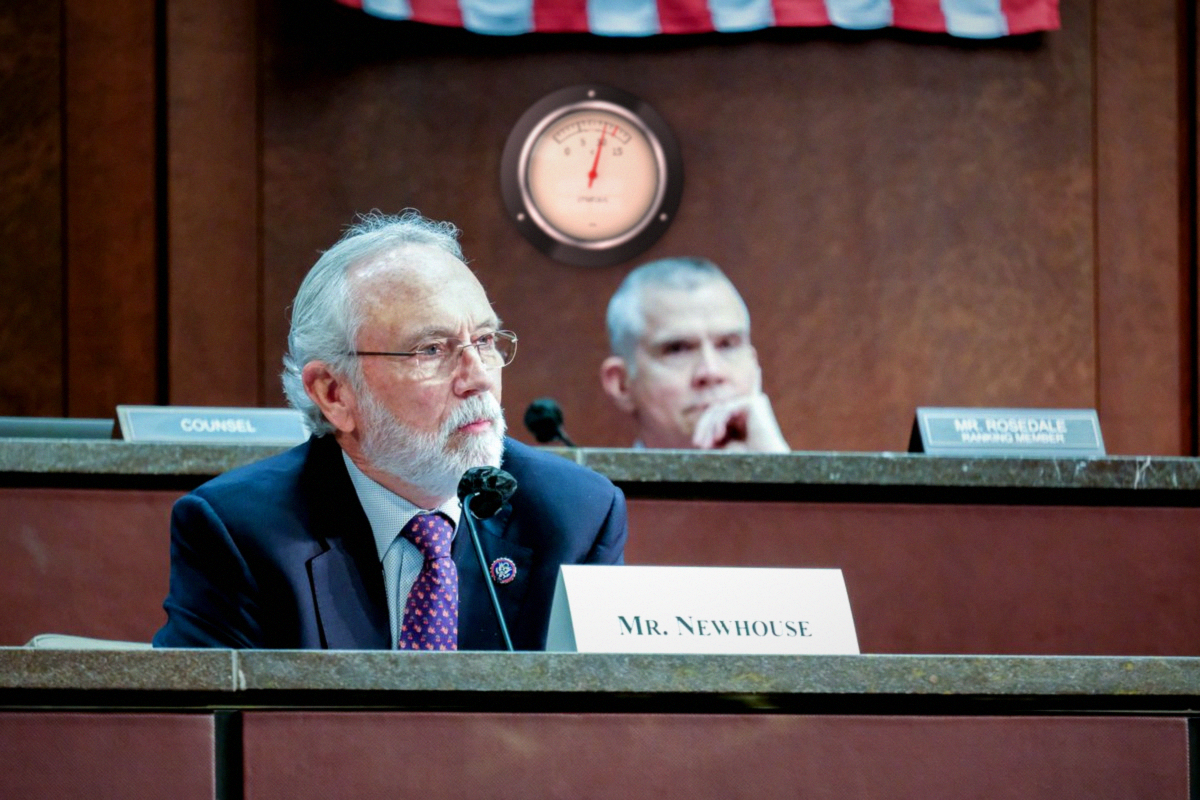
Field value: {"value": 10, "unit": "V"}
